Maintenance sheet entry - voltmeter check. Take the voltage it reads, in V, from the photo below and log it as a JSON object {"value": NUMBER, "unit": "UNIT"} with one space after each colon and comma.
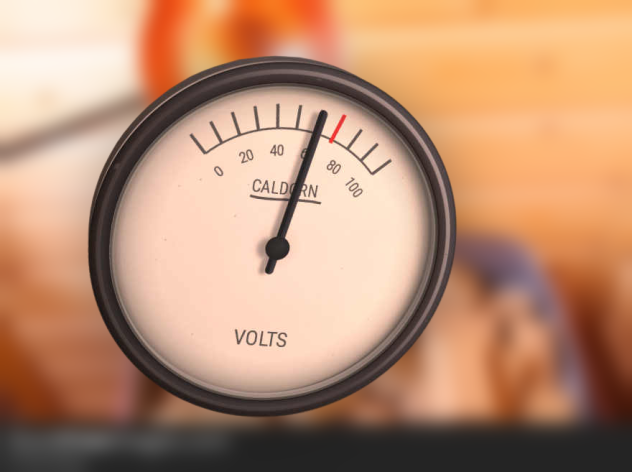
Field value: {"value": 60, "unit": "V"}
